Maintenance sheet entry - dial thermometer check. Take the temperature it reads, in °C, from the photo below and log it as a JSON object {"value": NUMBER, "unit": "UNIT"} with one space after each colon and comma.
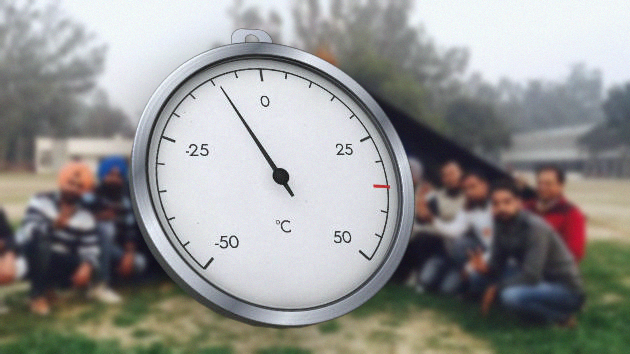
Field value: {"value": -10, "unit": "°C"}
